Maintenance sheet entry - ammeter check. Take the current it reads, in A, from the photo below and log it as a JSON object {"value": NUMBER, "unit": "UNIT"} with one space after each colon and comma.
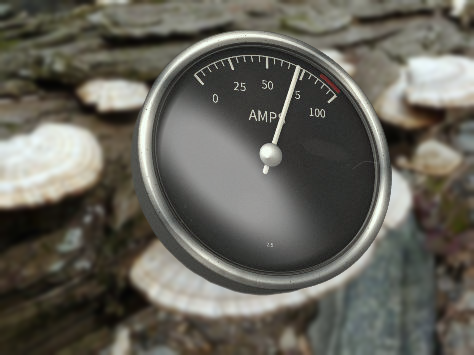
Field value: {"value": 70, "unit": "A"}
